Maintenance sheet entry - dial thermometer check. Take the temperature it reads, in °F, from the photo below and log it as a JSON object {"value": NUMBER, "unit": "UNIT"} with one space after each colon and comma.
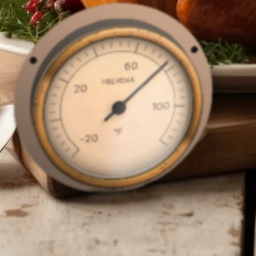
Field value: {"value": 76, "unit": "°F"}
